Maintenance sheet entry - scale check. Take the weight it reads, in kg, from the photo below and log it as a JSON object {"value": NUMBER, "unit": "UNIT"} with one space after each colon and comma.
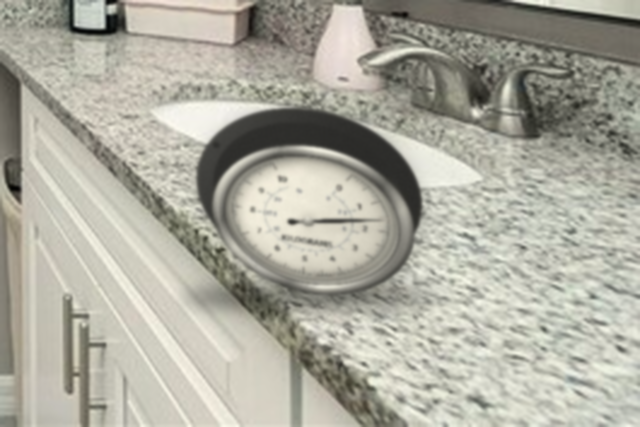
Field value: {"value": 1.5, "unit": "kg"}
